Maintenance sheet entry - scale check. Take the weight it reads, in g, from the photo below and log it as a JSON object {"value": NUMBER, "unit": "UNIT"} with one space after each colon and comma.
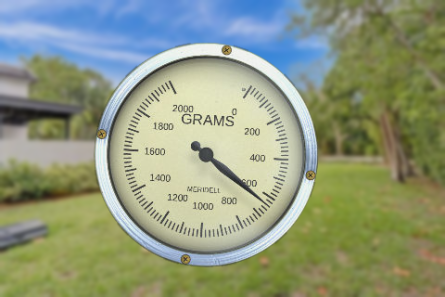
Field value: {"value": 640, "unit": "g"}
